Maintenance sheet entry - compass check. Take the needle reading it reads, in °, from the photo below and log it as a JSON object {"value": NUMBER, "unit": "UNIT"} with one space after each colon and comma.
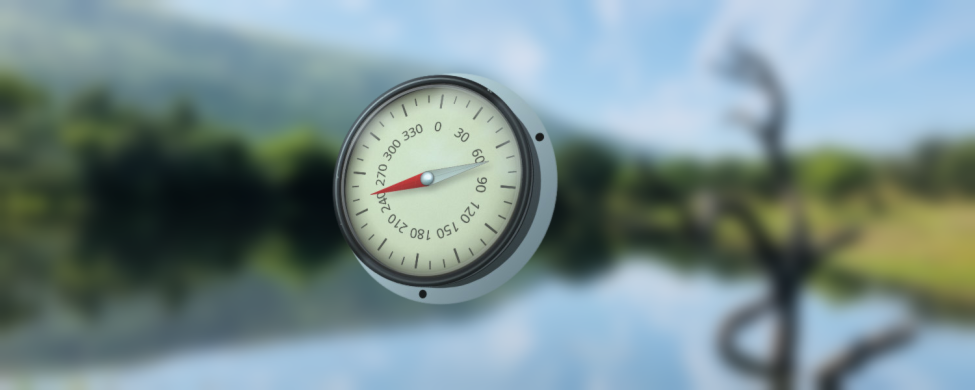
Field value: {"value": 250, "unit": "°"}
